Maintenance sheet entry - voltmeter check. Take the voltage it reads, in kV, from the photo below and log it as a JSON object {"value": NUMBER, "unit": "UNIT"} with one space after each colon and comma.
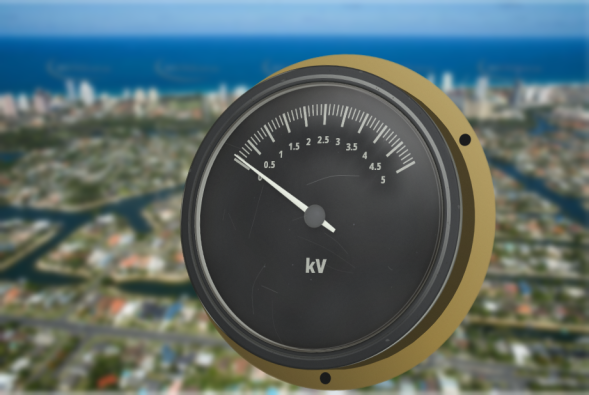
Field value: {"value": 0.1, "unit": "kV"}
